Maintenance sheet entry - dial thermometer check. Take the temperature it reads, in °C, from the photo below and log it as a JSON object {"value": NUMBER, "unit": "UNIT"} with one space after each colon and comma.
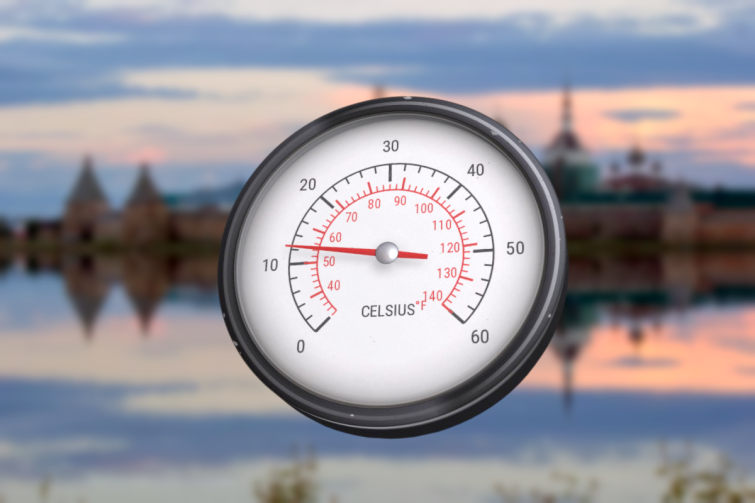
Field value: {"value": 12, "unit": "°C"}
